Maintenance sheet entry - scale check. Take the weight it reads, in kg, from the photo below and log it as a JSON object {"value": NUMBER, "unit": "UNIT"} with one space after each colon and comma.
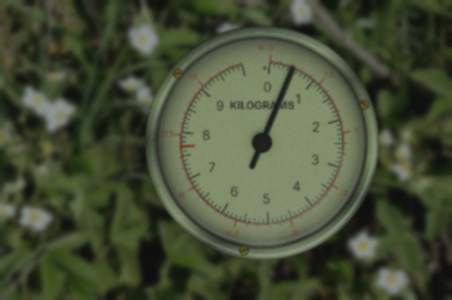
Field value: {"value": 0.5, "unit": "kg"}
